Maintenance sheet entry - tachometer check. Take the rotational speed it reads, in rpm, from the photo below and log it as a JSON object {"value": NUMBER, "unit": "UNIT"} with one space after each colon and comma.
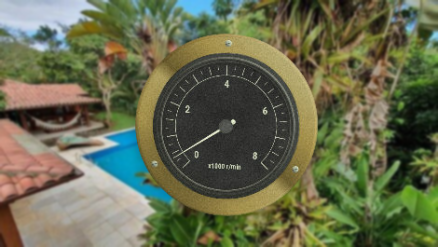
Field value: {"value": 375, "unit": "rpm"}
